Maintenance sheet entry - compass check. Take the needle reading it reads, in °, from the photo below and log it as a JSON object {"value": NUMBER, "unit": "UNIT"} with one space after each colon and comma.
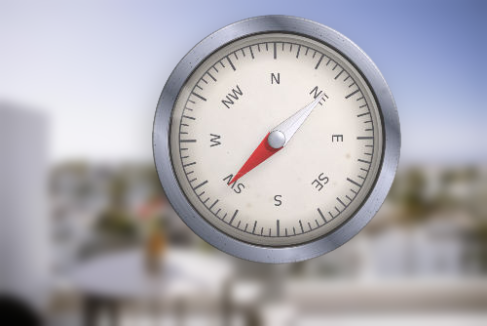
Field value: {"value": 227.5, "unit": "°"}
